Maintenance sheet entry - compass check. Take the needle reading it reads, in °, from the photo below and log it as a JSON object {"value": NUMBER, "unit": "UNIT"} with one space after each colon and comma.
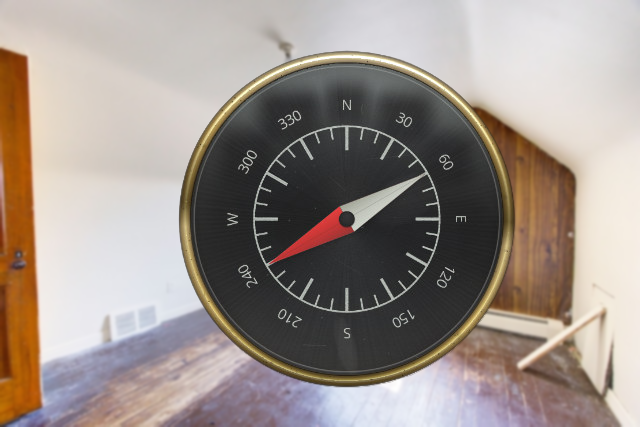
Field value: {"value": 240, "unit": "°"}
